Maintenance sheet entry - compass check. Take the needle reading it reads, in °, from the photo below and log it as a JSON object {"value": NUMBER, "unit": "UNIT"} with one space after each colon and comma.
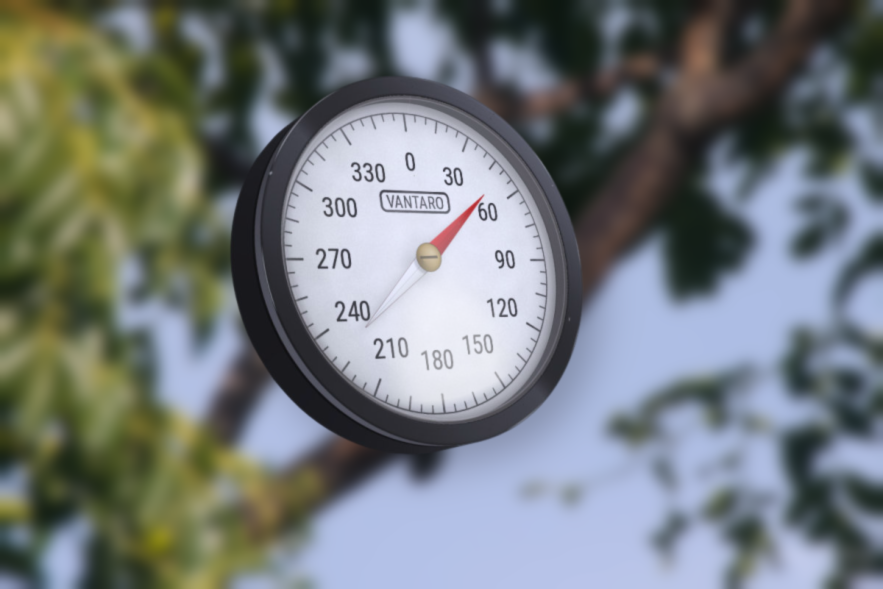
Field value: {"value": 50, "unit": "°"}
